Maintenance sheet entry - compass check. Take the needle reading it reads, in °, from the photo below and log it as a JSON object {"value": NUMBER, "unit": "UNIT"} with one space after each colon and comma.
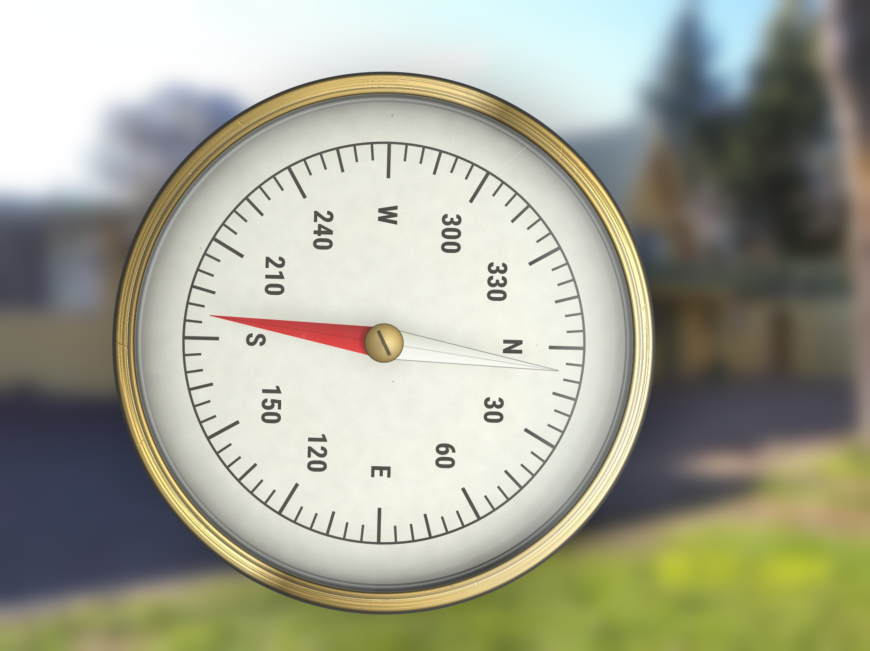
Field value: {"value": 187.5, "unit": "°"}
